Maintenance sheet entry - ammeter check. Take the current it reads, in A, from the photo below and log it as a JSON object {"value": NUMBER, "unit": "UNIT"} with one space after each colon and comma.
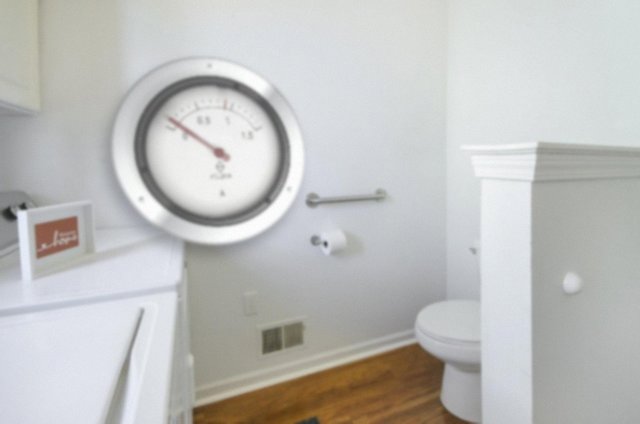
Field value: {"value": 0.1, "unit": "A"}
